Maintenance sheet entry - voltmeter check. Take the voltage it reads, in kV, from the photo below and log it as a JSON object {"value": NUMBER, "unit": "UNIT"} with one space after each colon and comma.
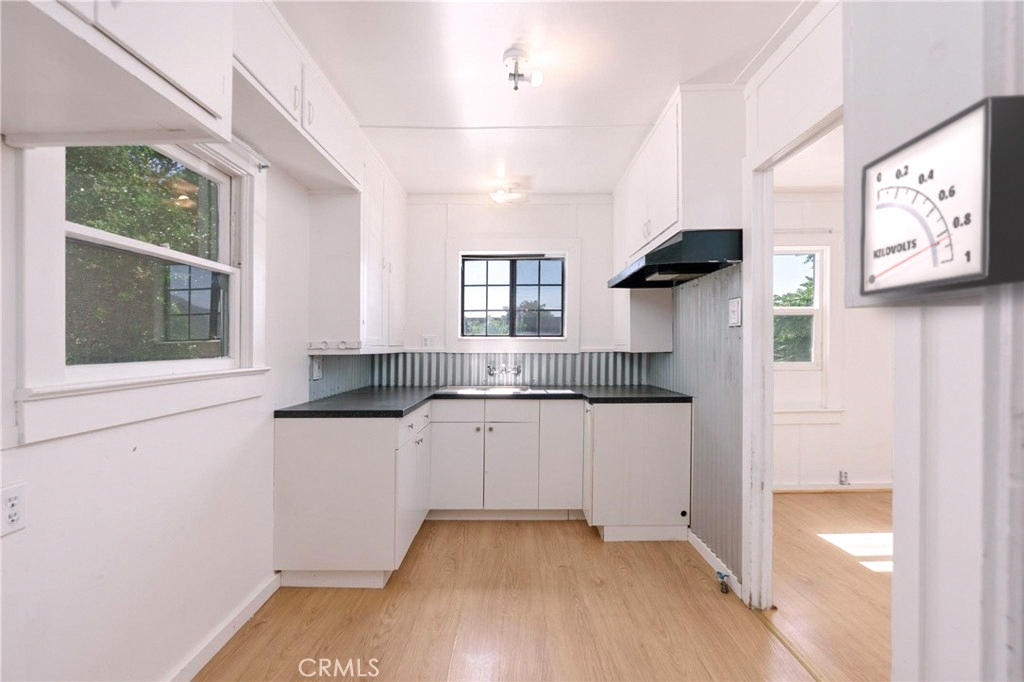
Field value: {"value": 0.85, "unit": "kV"}
